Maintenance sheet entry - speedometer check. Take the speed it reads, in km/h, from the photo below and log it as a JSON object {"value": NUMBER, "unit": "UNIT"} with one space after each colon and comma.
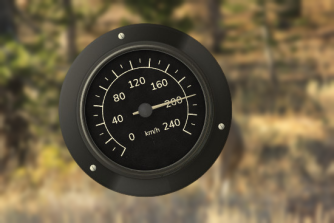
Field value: {"value": 200, "unit": "km/h"}
